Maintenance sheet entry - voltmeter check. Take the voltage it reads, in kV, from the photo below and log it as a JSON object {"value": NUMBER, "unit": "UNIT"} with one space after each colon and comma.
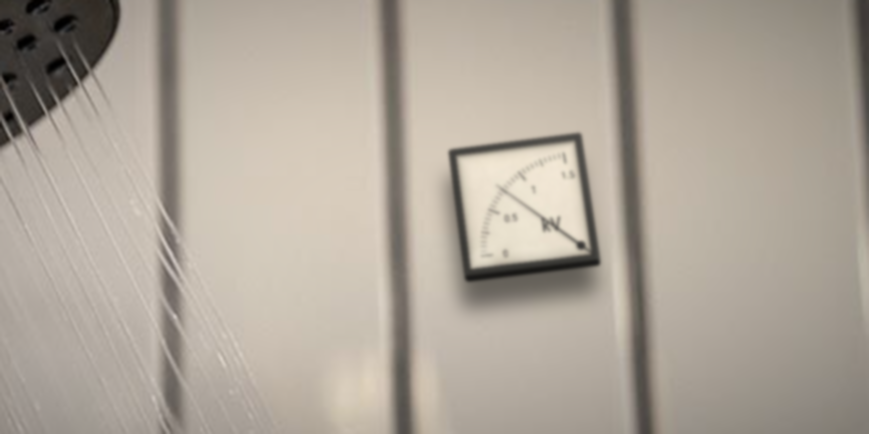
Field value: {"value": 0.75, "unit": "kV"}
